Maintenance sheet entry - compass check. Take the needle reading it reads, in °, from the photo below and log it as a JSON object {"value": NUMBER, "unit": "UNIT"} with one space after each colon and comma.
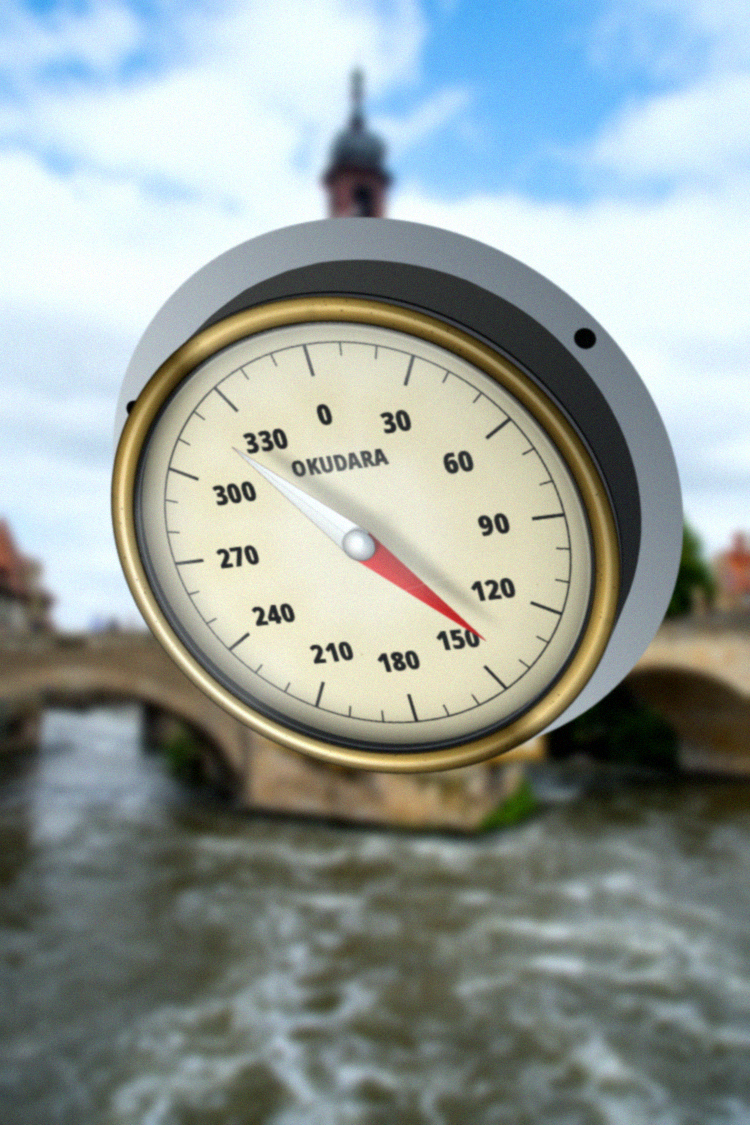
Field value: {"value": 140, "unit": "°"}
